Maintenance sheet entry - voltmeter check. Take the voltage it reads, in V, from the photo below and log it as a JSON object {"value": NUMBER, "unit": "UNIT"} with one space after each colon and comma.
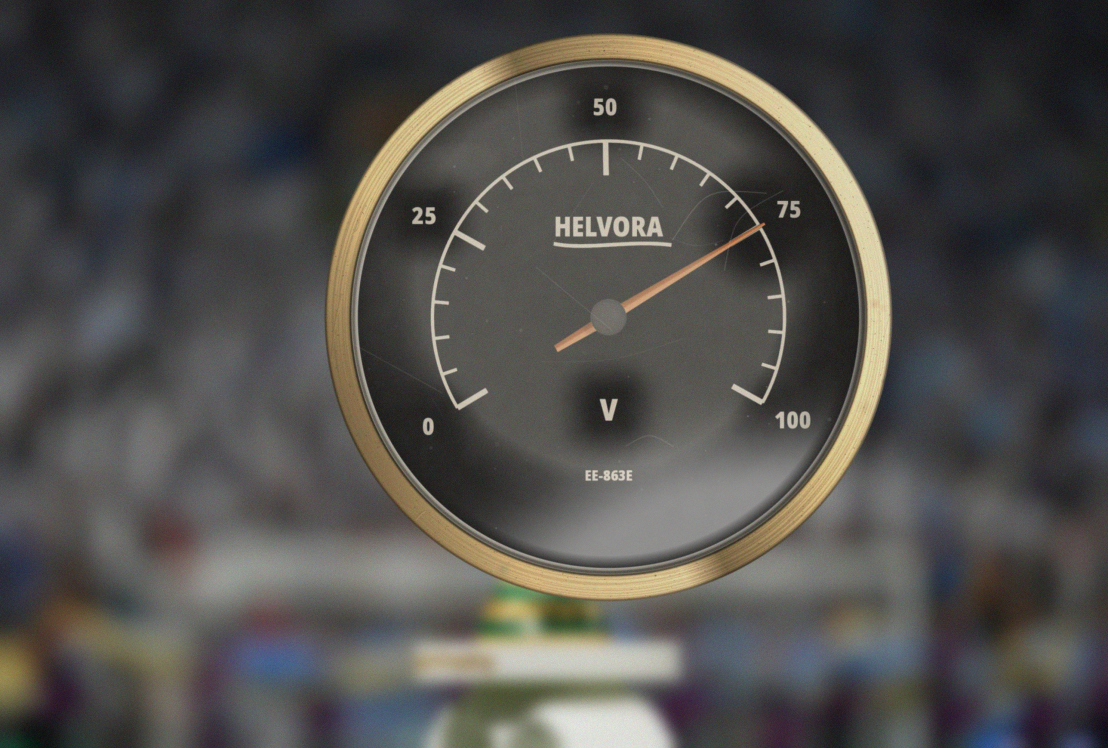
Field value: {"value": 75, "unit": "V"}
